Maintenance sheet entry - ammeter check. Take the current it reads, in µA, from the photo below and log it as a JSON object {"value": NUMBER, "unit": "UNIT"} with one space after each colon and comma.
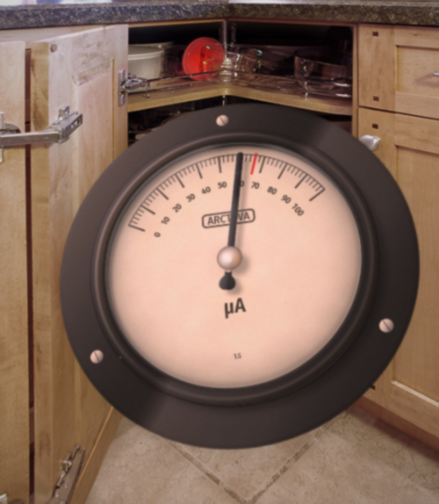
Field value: {"value": 60, "unit": "µA"}
